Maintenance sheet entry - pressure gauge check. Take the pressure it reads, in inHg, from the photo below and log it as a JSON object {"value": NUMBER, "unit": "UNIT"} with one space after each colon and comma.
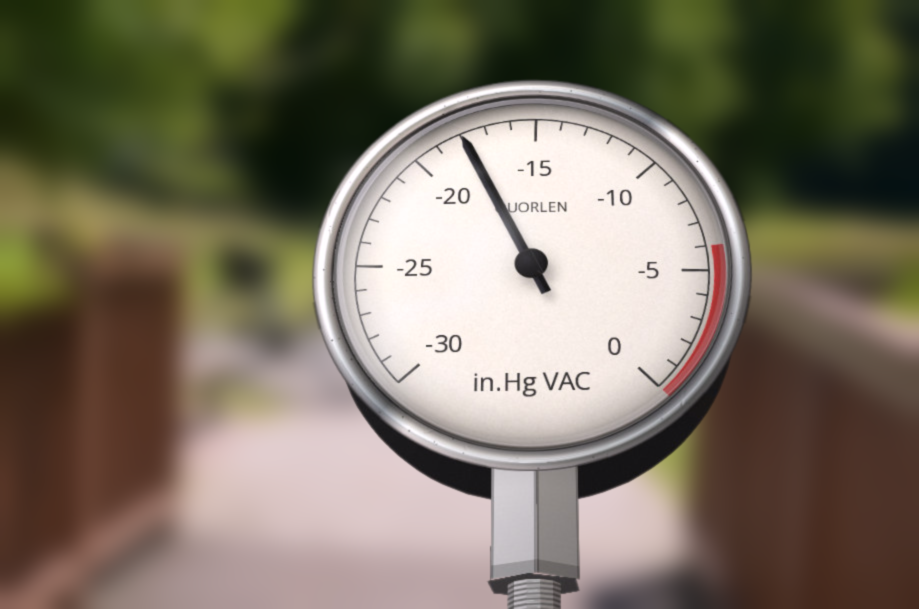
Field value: {"value": -18, "unit": "inHg"}
